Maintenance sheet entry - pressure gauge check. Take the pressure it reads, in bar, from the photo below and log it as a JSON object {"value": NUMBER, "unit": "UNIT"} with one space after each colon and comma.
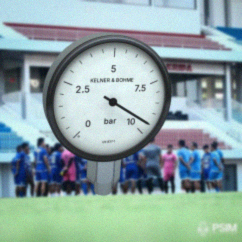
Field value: {"value": 9.5, "unit": "bar"}
